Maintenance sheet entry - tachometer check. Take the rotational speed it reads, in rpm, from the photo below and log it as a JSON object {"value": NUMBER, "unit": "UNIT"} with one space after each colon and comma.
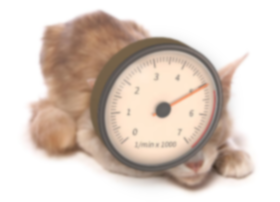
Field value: {"value": 5000, "unit": "rpm"}
